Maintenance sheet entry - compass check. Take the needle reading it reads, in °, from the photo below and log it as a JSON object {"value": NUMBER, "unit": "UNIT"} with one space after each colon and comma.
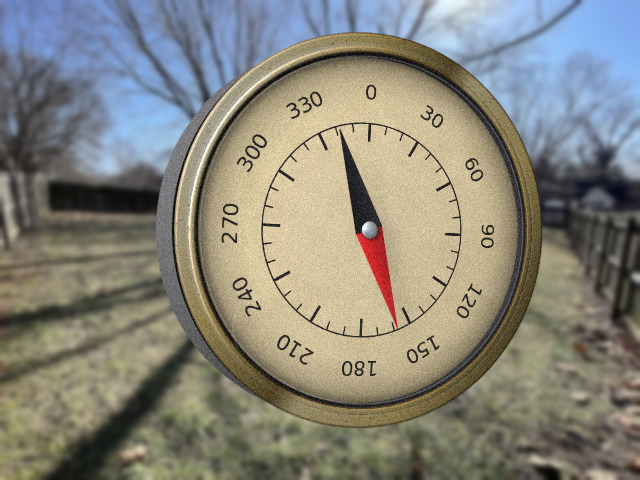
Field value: {"value": 160, "unit": "°"}
